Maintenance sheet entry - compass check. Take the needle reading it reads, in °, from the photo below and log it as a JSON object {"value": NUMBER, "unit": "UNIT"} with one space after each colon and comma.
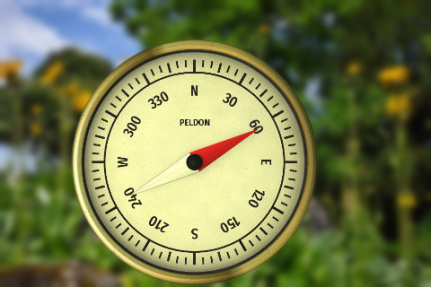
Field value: {"value": 62.5, "unit": "°"}
